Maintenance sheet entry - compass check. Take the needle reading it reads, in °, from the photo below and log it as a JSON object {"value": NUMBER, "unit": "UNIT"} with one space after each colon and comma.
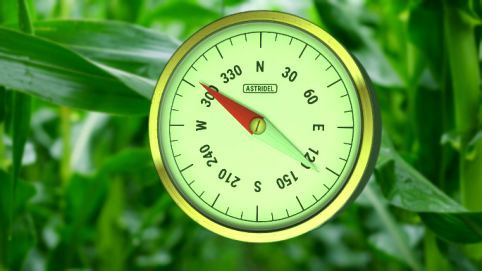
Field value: {"value": 305, "unit": "°"}
